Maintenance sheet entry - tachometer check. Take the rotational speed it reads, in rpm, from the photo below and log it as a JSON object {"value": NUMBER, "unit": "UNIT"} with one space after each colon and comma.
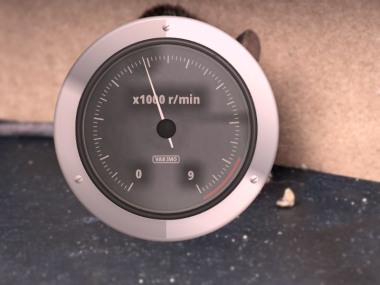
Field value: {"value": 3900, "unit": "rpm"}
